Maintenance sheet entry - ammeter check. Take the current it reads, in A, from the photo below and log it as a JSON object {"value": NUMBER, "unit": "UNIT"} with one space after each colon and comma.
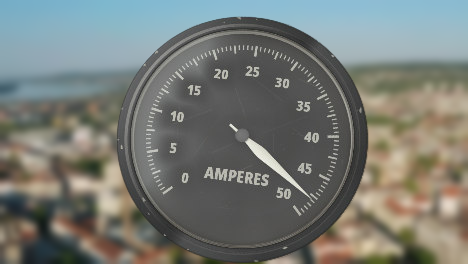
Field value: {"value": 48, "unit": "A"}
